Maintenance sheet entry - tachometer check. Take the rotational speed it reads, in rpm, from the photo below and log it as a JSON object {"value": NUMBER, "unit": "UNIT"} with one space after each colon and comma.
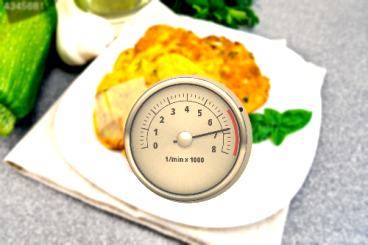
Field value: {"value": 6800, "unit": "rpm"}
